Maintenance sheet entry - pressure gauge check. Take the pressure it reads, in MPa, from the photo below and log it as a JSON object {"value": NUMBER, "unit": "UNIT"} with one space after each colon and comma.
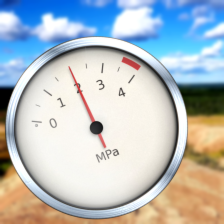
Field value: {"value": 2, "unit": "MPa"}
